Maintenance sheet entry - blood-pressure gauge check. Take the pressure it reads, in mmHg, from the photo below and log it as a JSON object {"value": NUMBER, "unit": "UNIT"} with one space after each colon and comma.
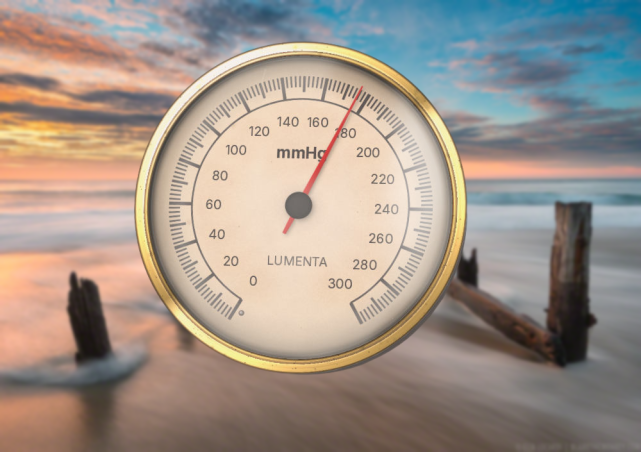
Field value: {"value": 176, "unit": "mmHg"}
